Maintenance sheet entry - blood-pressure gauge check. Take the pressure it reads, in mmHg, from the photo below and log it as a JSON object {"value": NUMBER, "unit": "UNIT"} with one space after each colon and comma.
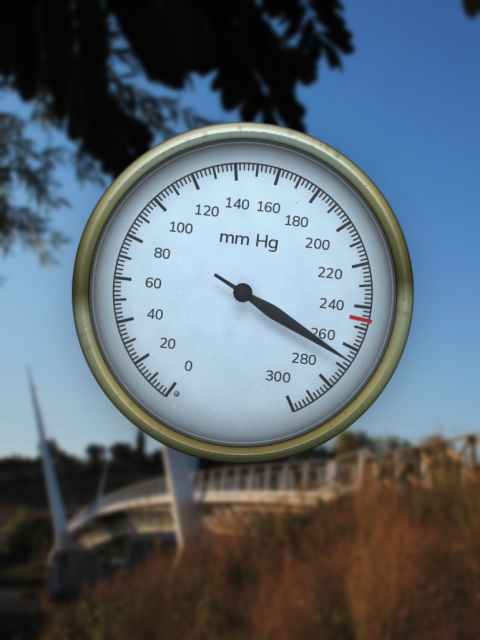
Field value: {"value": 266, "unit": "mmHg"}
